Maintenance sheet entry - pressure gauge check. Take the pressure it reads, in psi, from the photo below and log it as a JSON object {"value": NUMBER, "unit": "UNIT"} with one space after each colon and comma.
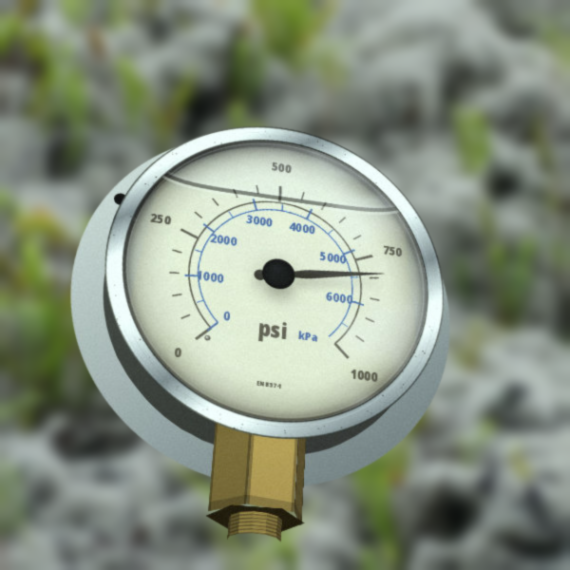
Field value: {"value": 800, "unit": "psi"}
